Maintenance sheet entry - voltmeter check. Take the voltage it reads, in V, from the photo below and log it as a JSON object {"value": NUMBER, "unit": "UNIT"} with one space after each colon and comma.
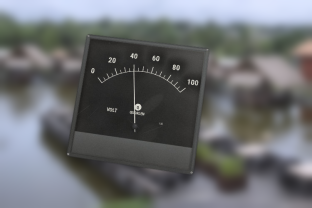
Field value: {"value": 40, "unit": "V"}
